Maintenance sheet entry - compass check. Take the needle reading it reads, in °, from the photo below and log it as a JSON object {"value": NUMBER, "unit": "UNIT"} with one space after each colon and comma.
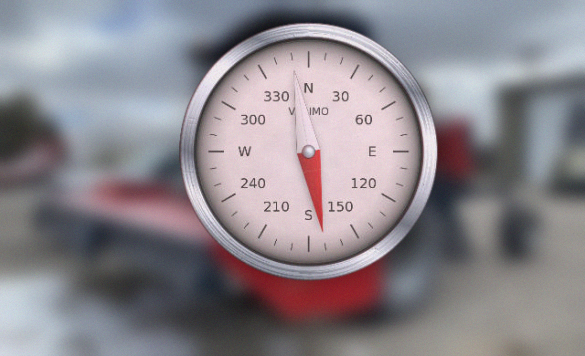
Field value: {"value": 170, "unit": "°"}
